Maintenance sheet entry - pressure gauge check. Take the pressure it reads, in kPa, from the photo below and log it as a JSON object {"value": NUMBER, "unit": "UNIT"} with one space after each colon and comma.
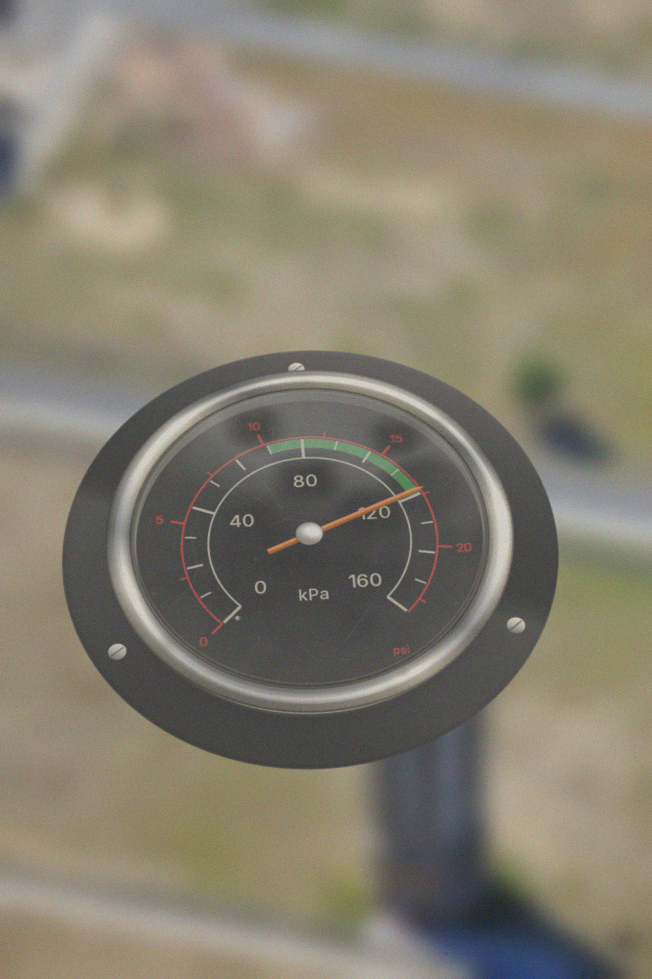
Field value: {"value": 120, "unit": "kPa"}
